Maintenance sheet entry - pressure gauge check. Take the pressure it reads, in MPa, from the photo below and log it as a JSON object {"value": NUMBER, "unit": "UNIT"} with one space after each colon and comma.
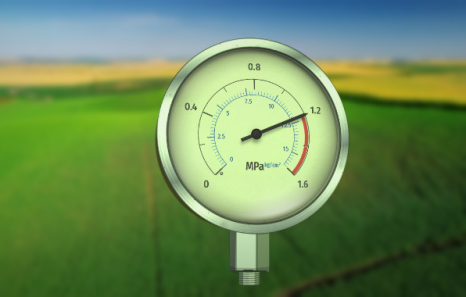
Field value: {"value": 1.2, "unit": "MPa"}
